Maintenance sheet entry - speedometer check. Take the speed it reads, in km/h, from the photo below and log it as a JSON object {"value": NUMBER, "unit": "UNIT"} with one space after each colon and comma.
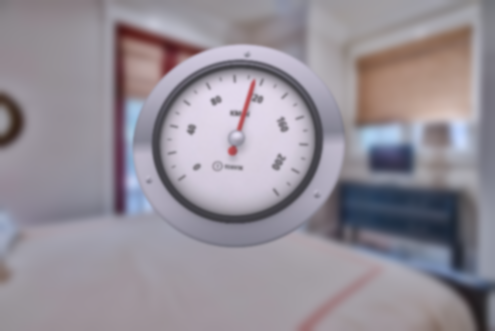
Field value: {"value": 115, "unit": "km/h"}
